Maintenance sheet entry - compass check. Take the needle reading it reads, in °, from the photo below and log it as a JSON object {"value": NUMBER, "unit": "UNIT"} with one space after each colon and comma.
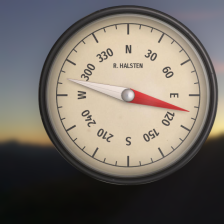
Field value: {"value": 105, "unit": "°"}
